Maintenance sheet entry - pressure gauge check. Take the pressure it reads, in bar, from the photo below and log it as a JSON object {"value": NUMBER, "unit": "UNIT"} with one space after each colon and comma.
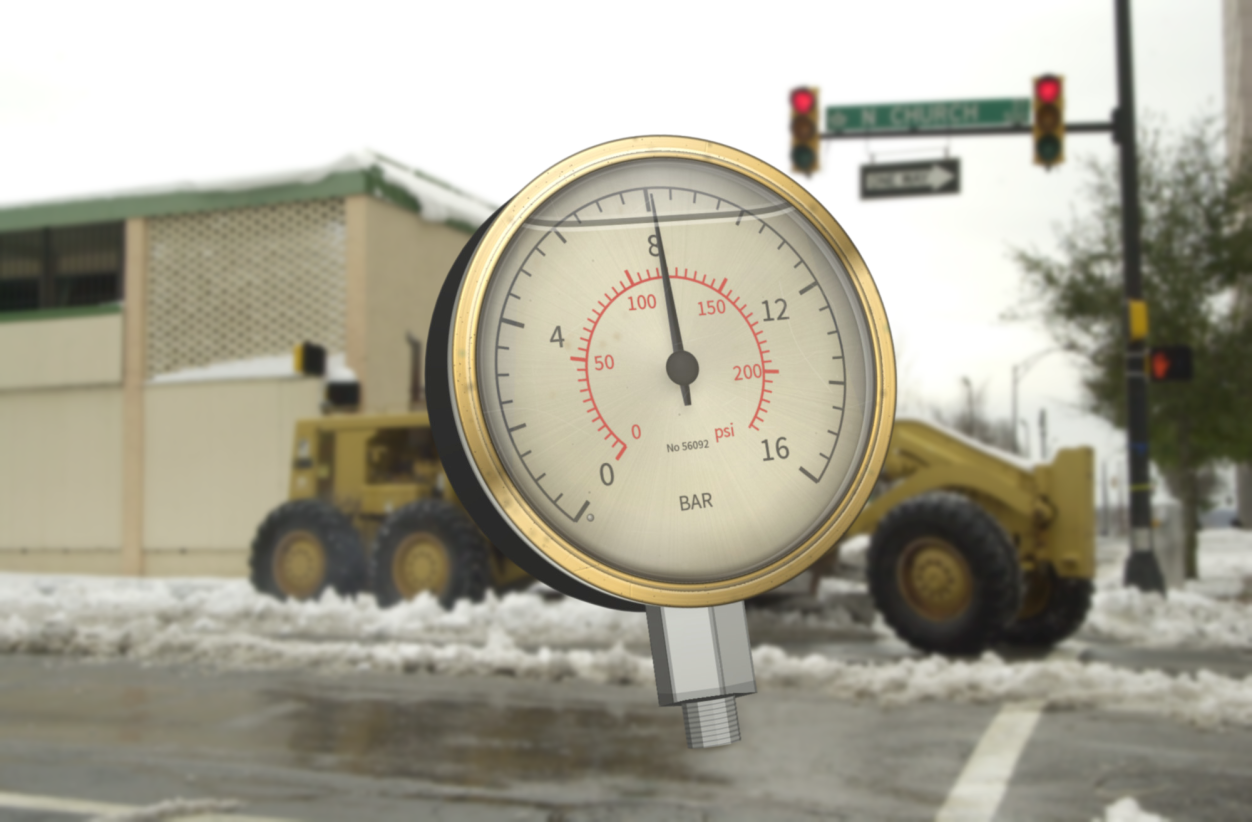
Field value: {"value": 8, "unit": "bar"}
